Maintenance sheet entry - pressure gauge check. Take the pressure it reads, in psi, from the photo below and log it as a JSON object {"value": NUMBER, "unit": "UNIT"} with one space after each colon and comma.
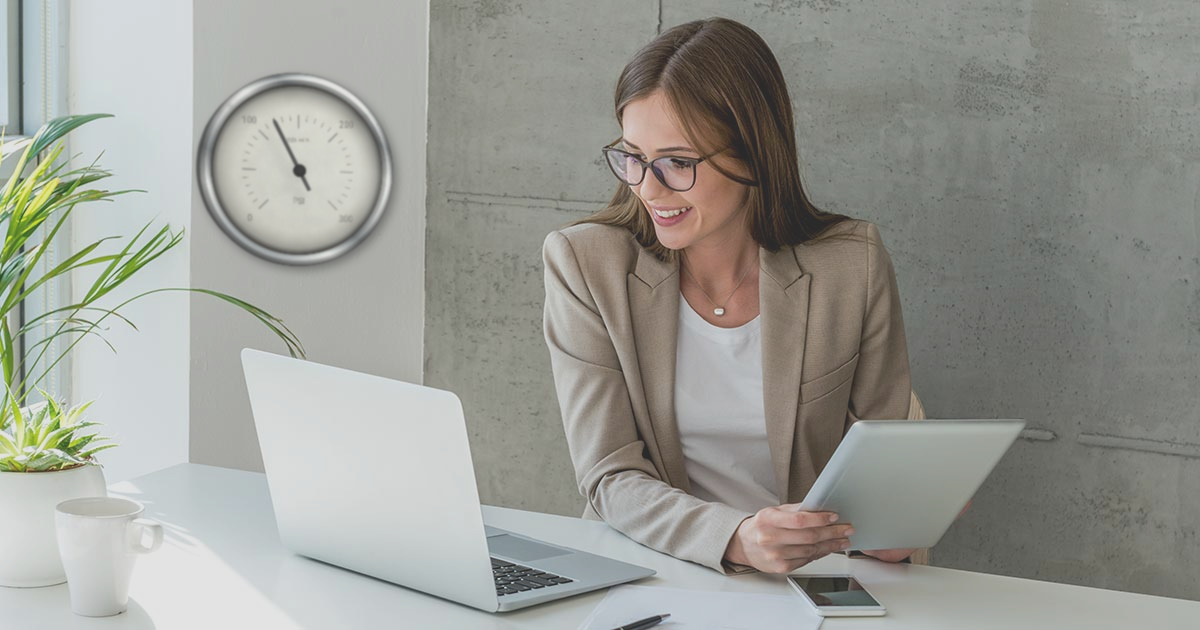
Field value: {"value": 120, "unit": "psi"}
